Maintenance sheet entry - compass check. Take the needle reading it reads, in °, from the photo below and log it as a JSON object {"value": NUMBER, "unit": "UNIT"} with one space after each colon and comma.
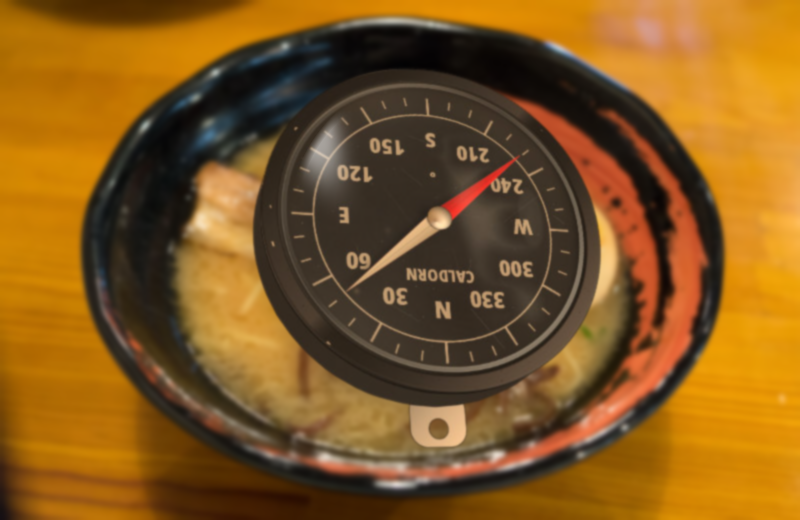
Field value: {"value": 230, "unit": "°"}
